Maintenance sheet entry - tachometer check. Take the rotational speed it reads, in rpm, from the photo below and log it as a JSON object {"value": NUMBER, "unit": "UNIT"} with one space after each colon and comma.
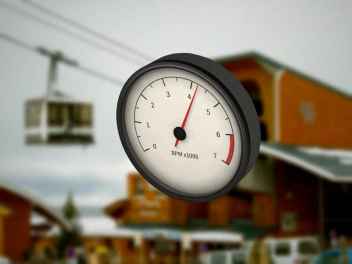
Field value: {"value": 4250, "unit": "rpm"}
